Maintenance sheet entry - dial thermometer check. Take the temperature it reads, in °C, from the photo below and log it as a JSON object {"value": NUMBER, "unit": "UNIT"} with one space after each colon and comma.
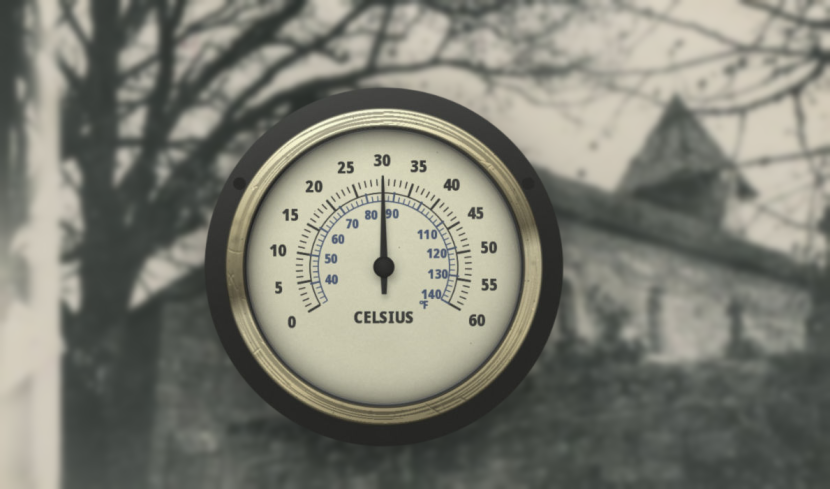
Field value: {"value": 30, "unit": "°C"}
